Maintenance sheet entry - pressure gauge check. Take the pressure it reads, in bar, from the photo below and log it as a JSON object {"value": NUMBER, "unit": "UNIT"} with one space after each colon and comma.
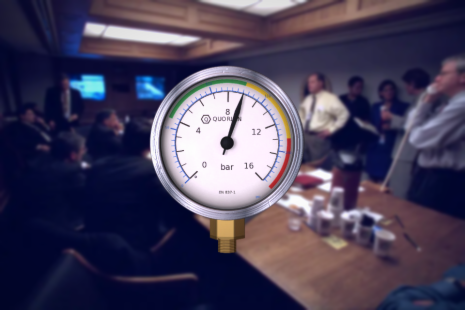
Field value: {"value": 9, "unit": "bar"}
